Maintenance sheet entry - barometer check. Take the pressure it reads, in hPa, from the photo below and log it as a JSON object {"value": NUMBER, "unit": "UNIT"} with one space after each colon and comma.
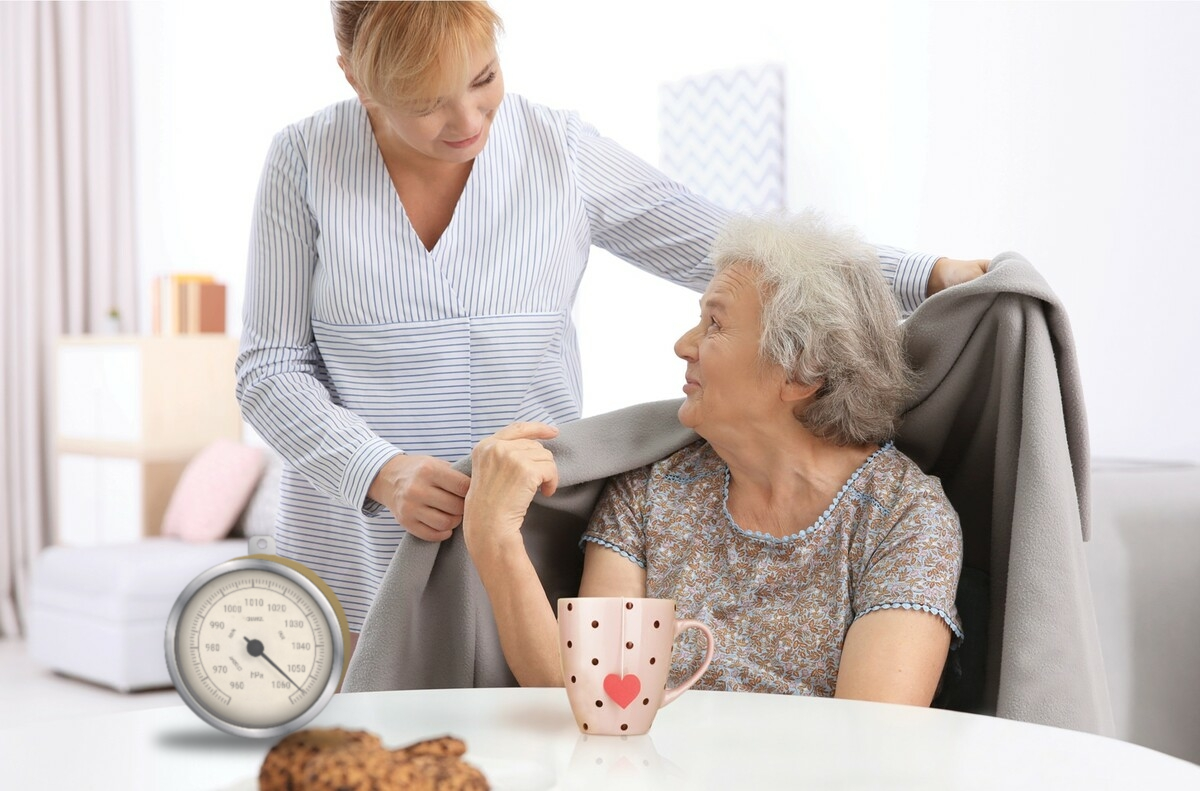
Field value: {"value": 1055, "unit": "hPa"}
